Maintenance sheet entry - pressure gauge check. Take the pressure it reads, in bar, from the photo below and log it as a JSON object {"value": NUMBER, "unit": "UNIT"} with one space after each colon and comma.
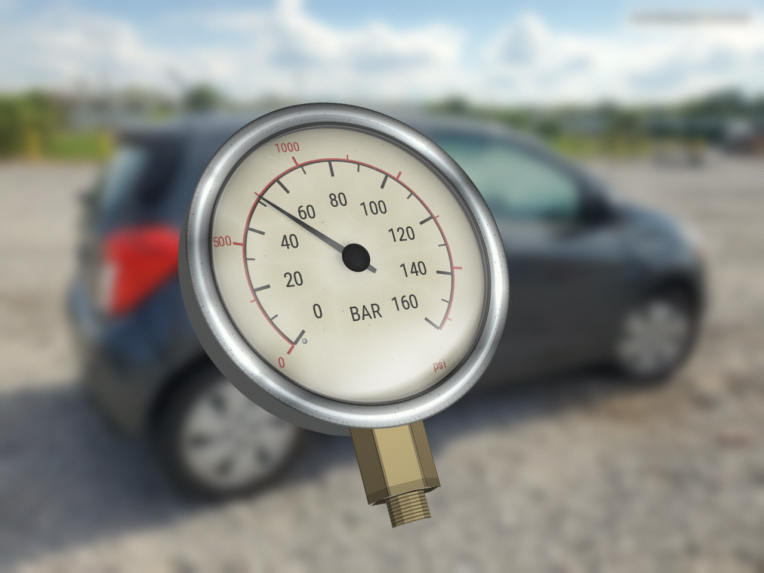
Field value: {"value": 50, "unit": "bar"}
